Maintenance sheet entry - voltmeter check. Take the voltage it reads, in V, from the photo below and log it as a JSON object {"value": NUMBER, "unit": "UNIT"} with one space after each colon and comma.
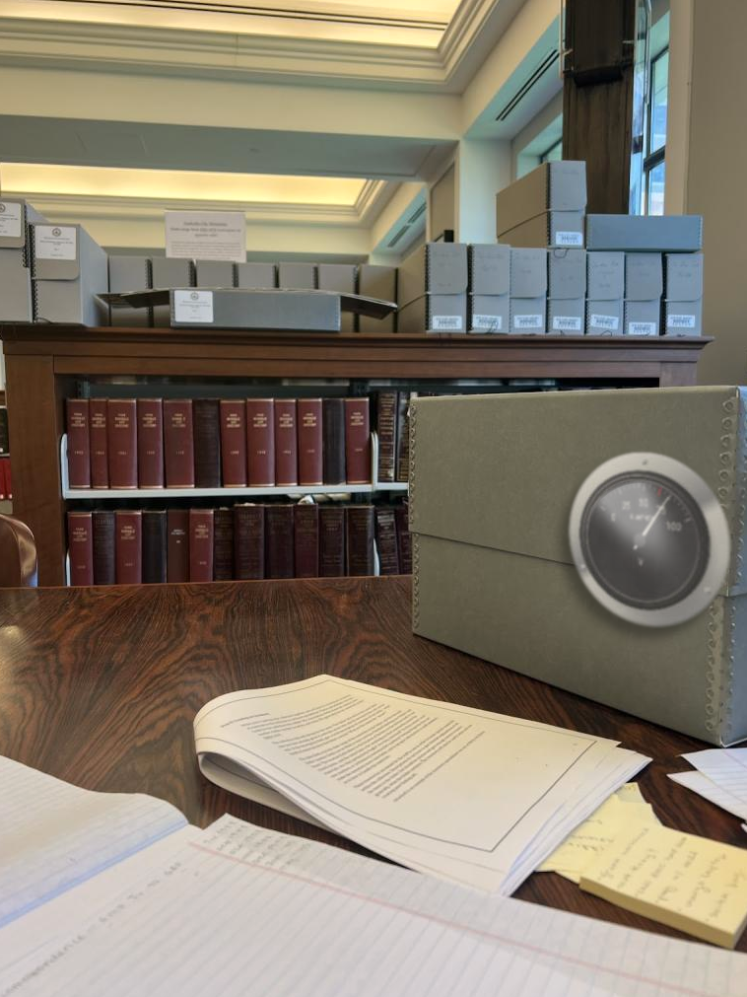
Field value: {"value": 75, "unit": "V"}
